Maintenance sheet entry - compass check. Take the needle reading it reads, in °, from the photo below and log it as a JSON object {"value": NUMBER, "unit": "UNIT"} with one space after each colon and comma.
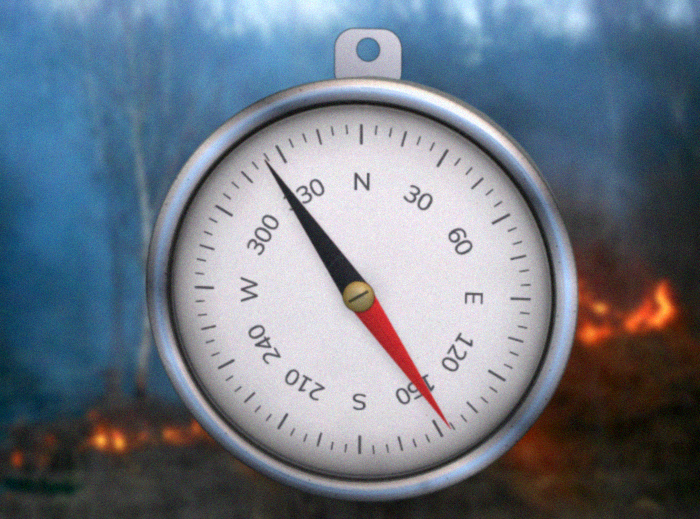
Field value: {"value": 145, "unit": "°"}
